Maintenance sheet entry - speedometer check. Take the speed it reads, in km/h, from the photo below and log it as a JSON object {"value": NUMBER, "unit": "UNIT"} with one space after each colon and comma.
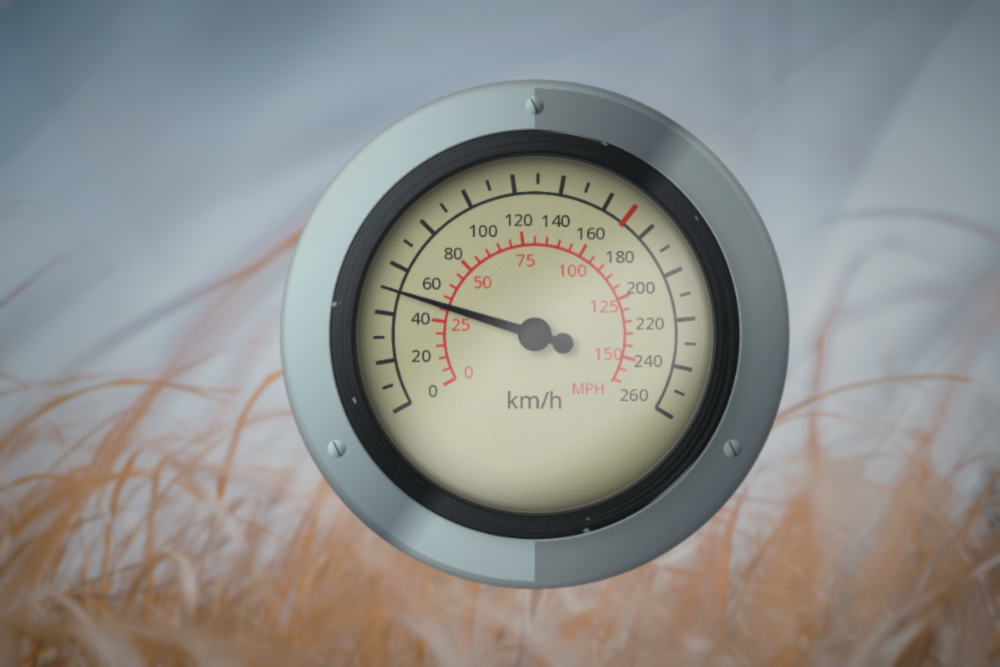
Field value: {"value": 50, "unit": "km/h"}
